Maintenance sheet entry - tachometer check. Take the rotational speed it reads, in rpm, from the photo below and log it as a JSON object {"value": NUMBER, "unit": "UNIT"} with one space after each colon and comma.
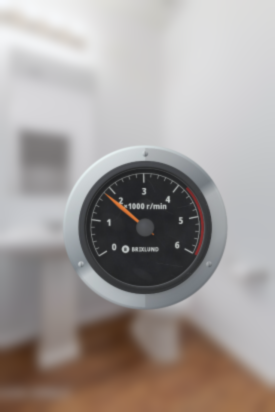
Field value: {"value": 1800, "unit": "rpm"}
